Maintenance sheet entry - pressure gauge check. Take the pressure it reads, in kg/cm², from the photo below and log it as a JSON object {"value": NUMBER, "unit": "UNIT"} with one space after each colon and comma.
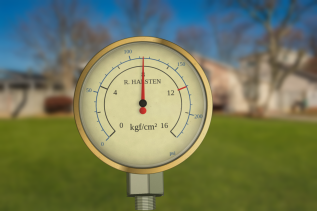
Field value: {"value": 8, "unit": "kg/cm²"}
